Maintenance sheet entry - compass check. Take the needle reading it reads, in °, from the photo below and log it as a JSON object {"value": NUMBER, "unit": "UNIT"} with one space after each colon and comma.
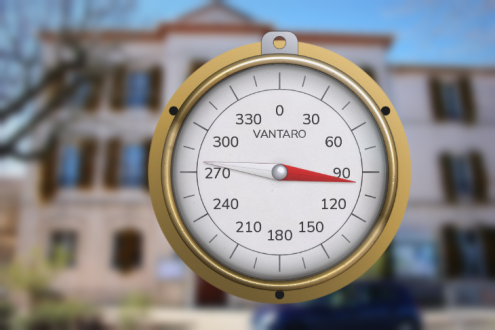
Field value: {"value": 97.5, "unit": "°"}
